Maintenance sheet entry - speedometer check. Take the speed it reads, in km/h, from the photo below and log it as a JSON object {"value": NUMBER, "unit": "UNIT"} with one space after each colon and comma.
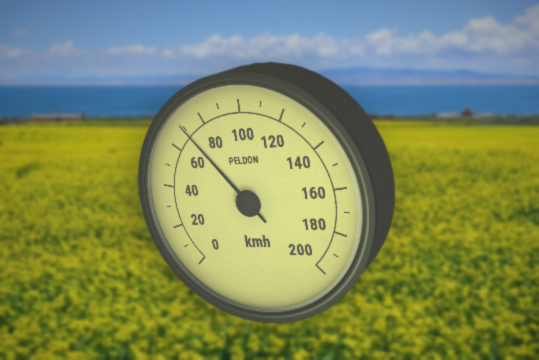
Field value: {"value": 70, "unit": "km/h"}
